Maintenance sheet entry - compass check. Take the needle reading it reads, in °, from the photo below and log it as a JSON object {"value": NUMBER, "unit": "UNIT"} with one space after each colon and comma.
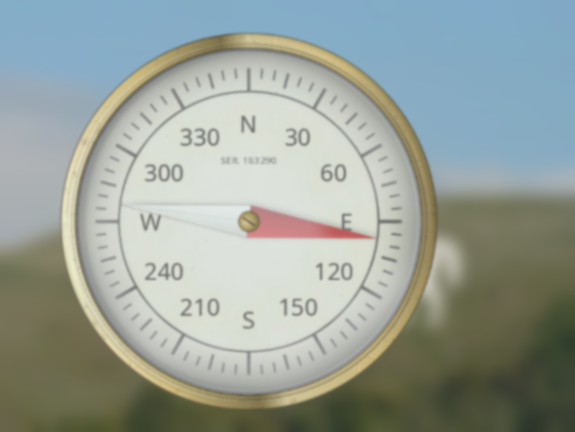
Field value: {"value": 97.5, "unit": "°"}
